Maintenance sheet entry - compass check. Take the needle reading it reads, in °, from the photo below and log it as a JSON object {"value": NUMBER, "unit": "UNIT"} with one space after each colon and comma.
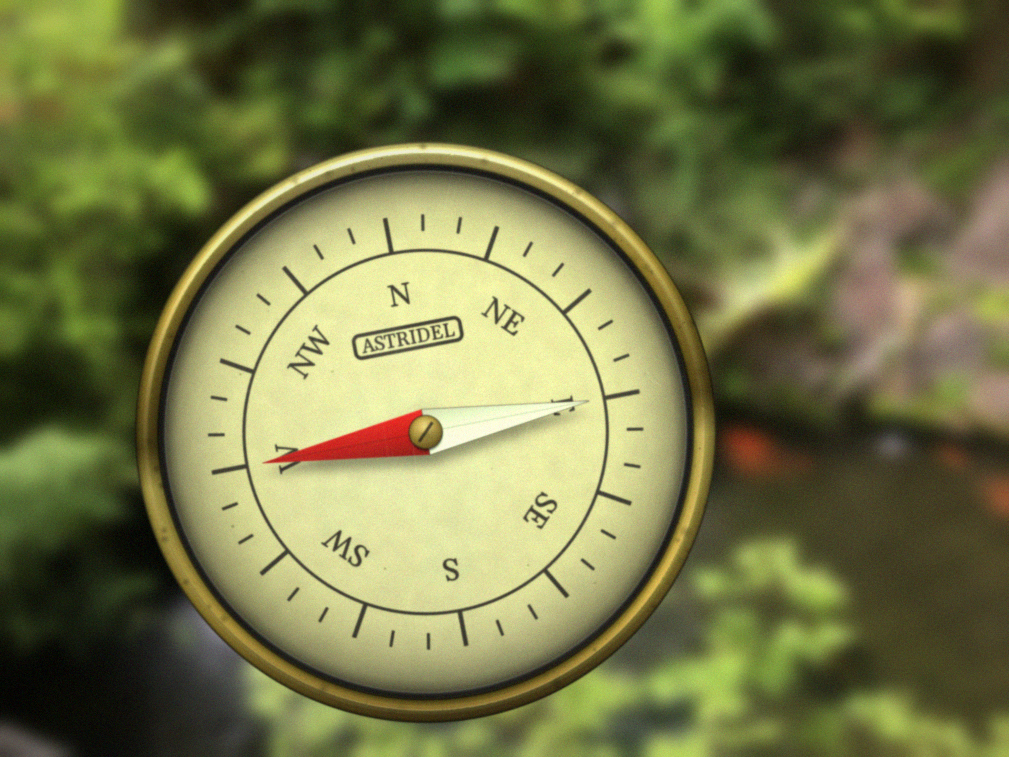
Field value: {"value": 270, "unit": "°"}
